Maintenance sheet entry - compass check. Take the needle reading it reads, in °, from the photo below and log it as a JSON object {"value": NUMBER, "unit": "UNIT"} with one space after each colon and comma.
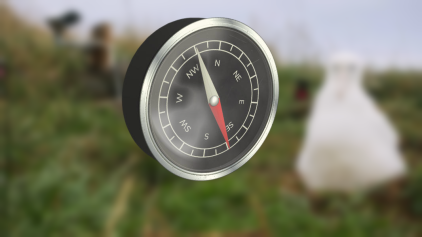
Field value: {"value": 150, "unit": "°"}
